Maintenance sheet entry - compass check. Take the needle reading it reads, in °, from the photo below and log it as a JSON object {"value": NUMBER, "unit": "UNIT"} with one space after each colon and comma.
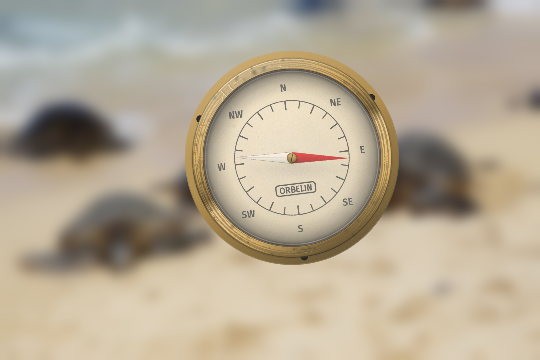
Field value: {"value": 97.5, "unit": "°"}
